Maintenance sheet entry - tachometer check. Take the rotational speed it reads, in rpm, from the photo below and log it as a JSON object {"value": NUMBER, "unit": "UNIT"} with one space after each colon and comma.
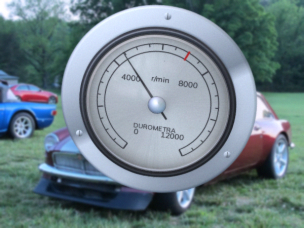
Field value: {"value": 4500, "unit": "rpm"}
